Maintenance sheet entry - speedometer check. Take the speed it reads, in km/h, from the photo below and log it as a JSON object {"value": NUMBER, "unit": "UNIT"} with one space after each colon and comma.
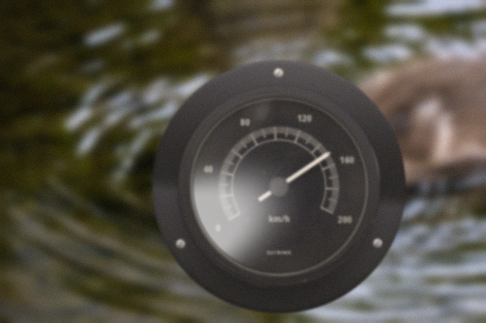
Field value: {"value": 150, "unit": "km/h"}
